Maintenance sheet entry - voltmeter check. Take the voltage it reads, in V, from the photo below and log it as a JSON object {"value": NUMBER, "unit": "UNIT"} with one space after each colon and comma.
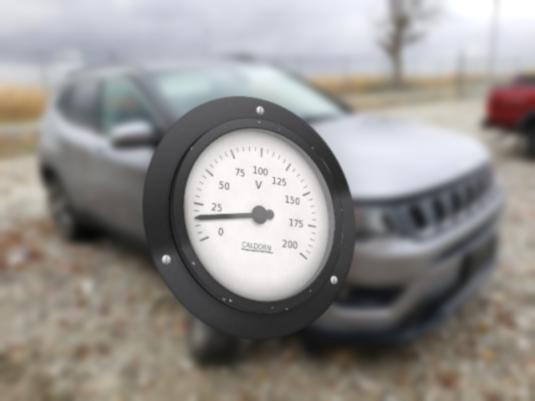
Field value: {"value": 15, "unit": "V"}
